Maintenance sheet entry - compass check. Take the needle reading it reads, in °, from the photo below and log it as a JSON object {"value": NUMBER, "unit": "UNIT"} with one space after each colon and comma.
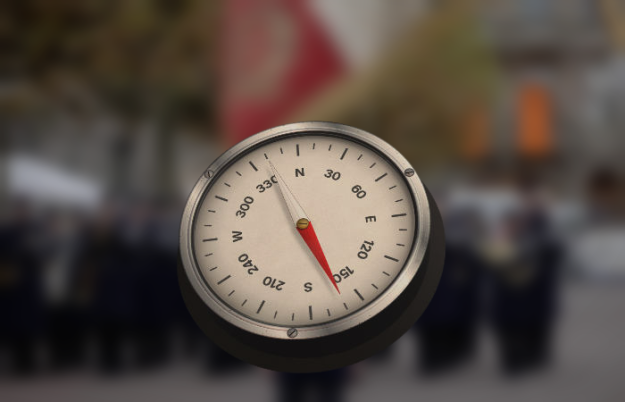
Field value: {"value": 160, "unit": "°"}
